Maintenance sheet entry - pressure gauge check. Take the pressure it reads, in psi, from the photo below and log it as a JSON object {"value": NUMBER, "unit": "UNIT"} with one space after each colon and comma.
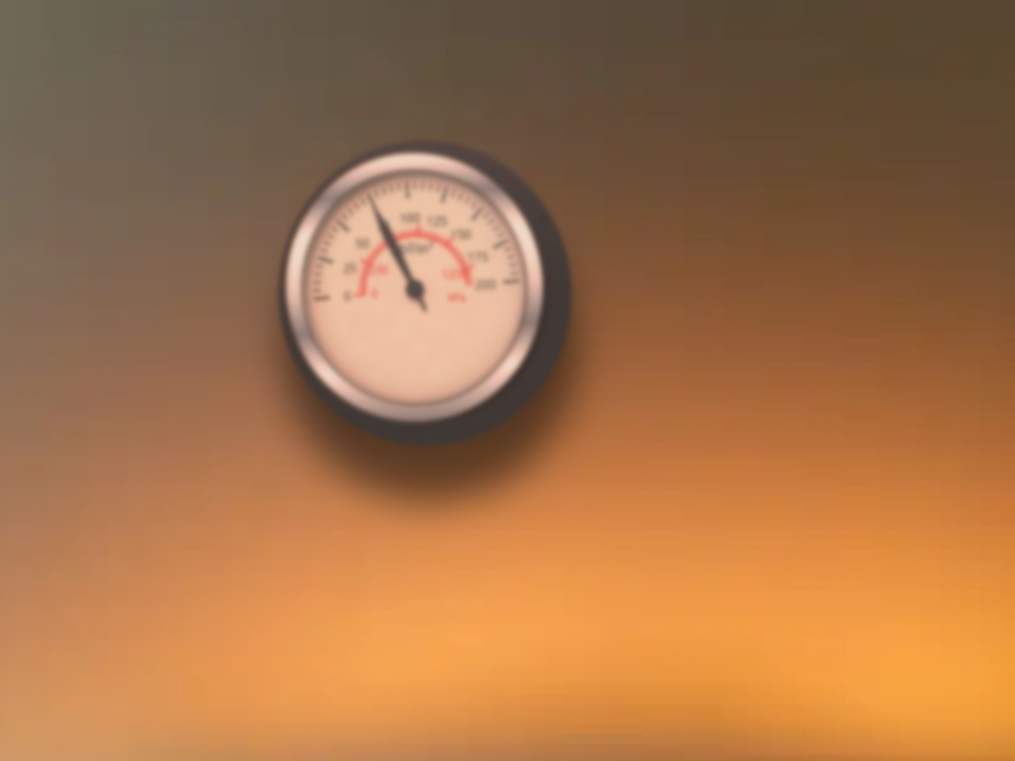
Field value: {"value": 75, "unit": "psi"}
